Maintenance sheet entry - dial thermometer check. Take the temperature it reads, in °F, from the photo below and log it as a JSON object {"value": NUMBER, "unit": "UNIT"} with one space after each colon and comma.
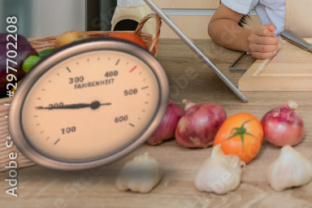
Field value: {"value": 200, "unit": "°F"}
